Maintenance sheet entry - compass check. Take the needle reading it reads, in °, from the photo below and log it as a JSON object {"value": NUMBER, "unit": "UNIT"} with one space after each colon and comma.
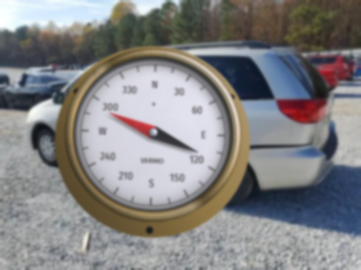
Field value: {"value": 292.5, "unit": "°"}
